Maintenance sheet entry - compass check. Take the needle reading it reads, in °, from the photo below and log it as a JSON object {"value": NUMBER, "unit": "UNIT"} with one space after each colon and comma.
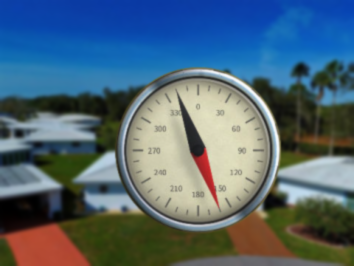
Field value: {"value": 160, "unit": "°"}
